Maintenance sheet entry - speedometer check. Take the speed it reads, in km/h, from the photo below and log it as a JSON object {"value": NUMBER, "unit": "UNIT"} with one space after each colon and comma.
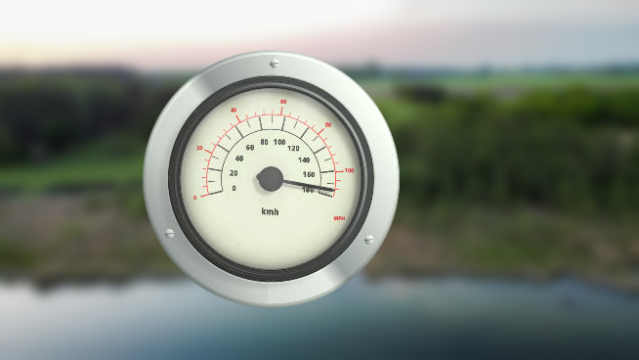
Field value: {"value": 175, "unit": "km/h"}
